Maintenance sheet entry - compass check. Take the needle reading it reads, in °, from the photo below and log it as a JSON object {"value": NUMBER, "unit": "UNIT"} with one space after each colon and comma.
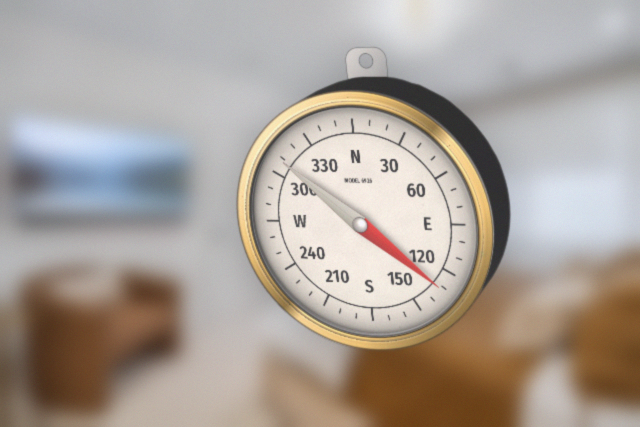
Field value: {"value": 130, "unit": "°"}
